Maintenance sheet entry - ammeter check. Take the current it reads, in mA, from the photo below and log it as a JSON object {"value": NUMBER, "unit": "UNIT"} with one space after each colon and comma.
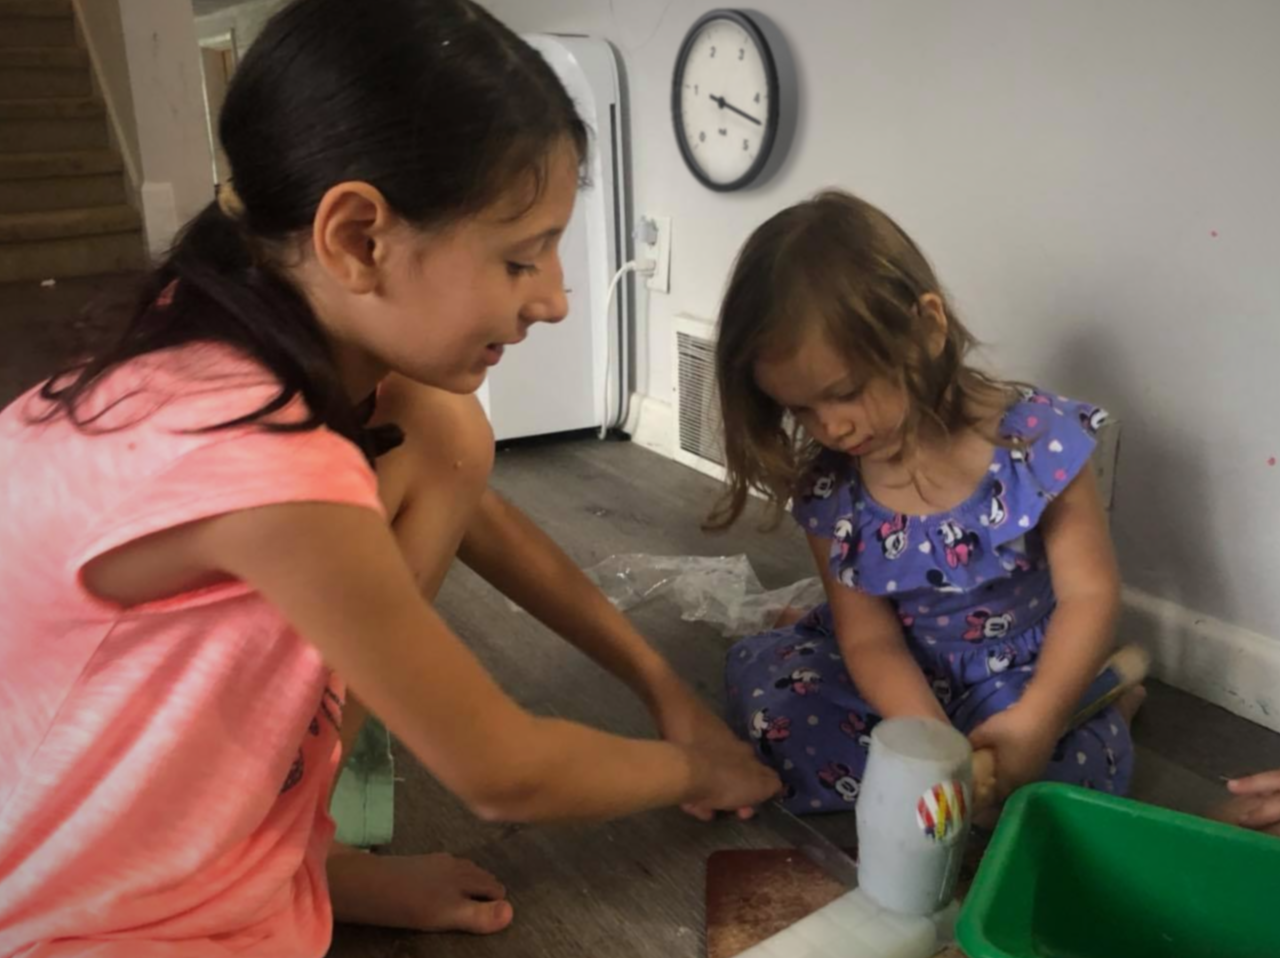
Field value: {"value": 4.4, "unit": "mA"}
